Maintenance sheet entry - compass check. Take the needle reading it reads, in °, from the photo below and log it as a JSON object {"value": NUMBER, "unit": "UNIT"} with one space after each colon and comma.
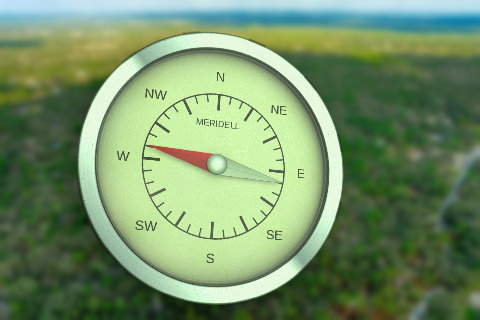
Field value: {"value": 280, "unit": "°"}
